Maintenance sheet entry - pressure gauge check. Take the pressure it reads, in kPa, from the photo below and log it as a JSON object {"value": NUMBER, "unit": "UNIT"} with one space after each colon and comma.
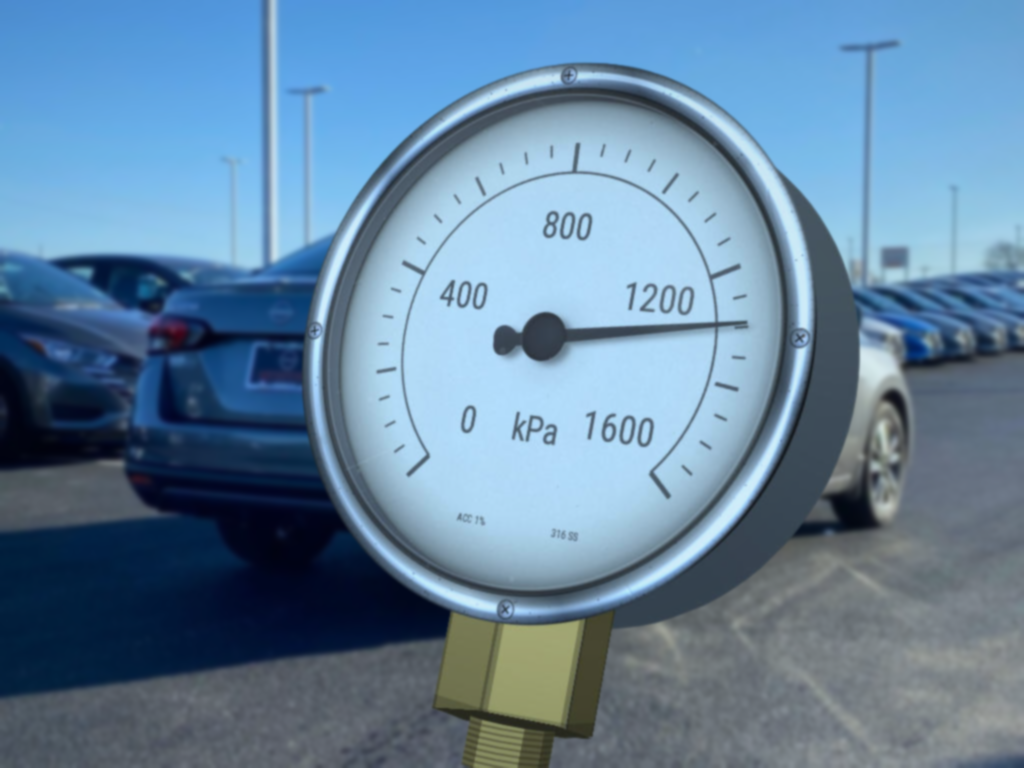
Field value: {"value": 1300, "unit": "kPa"}
